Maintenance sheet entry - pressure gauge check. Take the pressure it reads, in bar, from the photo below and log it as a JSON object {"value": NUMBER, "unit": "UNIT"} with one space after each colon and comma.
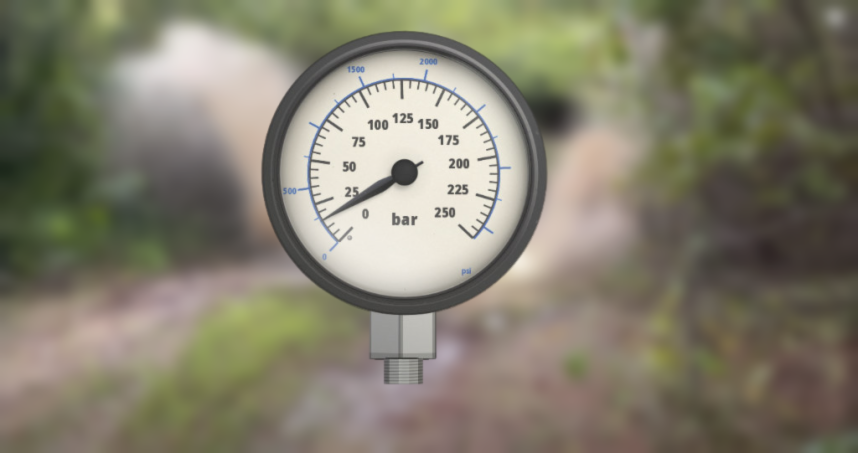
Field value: {"value": 15, "unit": "bar"}
